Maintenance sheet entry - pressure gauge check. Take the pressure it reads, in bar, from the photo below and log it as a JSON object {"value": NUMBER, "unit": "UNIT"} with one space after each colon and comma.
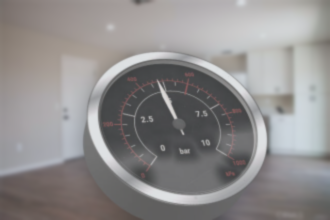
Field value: {"value": 4.75, "unit": "bar"}
